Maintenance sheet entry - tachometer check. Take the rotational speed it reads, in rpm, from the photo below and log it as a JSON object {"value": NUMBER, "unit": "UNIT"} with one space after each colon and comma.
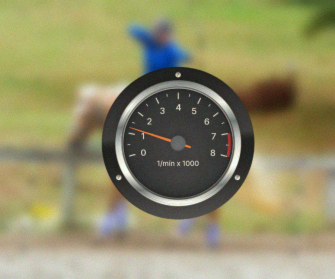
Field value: {"value": 1250, "unit": "rpm"}
